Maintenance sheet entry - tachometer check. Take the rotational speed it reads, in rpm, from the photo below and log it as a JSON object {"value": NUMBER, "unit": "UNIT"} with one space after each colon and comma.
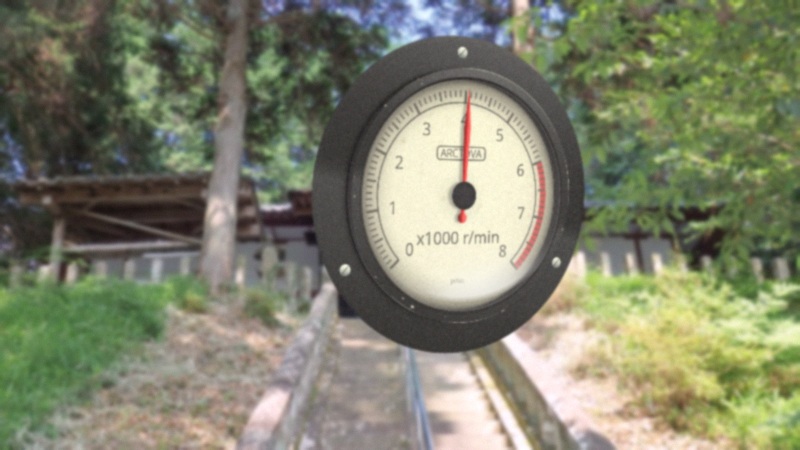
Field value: {"value": 4000, "unit": "rpm"}
